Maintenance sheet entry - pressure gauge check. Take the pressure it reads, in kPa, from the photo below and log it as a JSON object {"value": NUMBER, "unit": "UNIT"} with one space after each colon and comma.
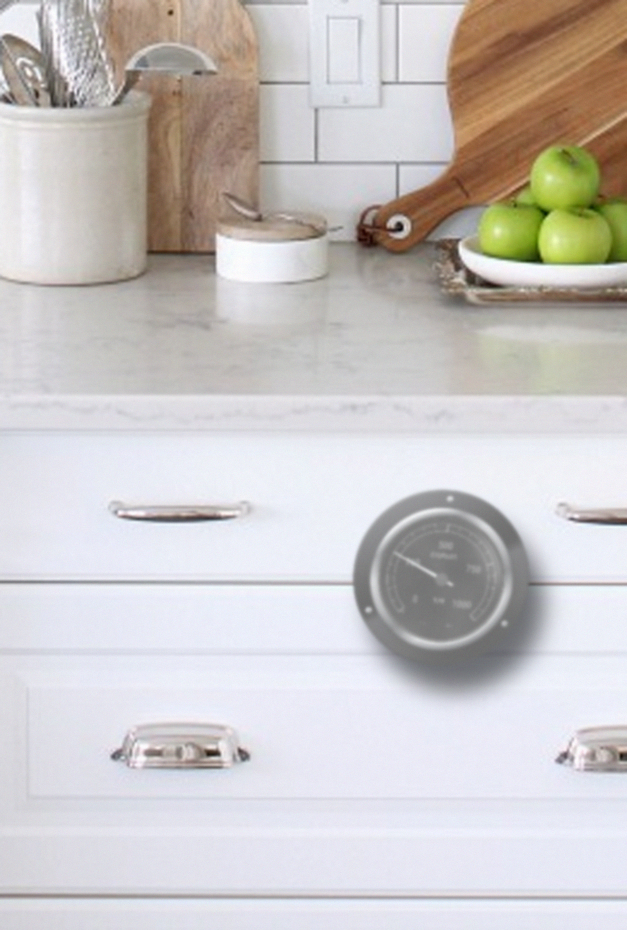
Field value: {"value": 250, "unit": "kPa"}
